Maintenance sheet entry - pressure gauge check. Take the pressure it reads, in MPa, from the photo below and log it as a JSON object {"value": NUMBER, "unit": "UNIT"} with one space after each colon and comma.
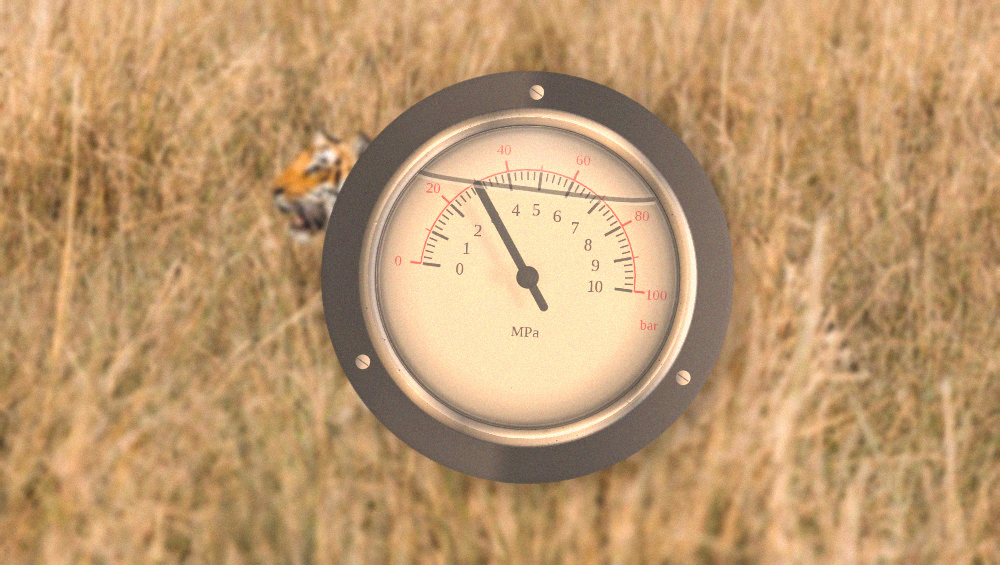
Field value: {"value": 3, "unit": "MPa"}
